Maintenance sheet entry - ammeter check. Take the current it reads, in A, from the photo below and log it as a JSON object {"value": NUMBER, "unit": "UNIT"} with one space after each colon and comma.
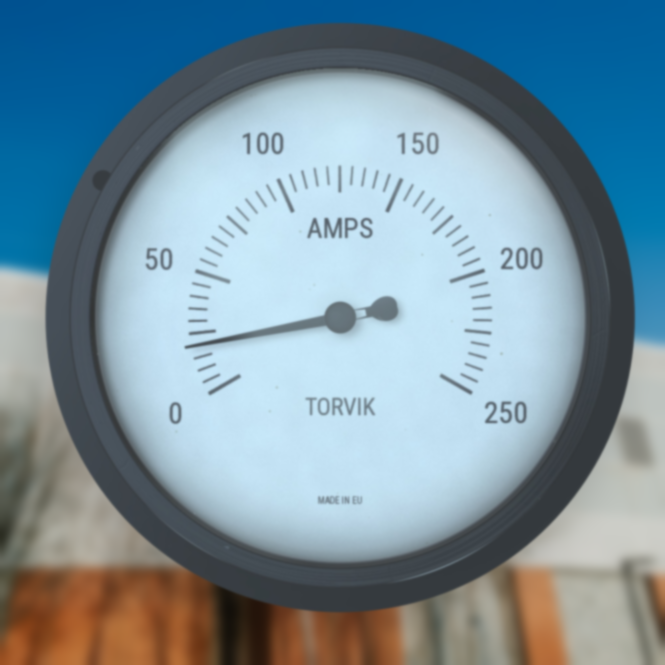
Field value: {"value": 20, "unit": "A"}
